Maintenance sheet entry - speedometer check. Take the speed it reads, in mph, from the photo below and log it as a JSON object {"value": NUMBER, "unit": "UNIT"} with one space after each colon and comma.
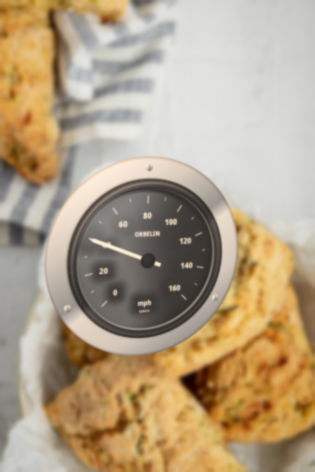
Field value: {"value": 40, "unit": "mph"}
